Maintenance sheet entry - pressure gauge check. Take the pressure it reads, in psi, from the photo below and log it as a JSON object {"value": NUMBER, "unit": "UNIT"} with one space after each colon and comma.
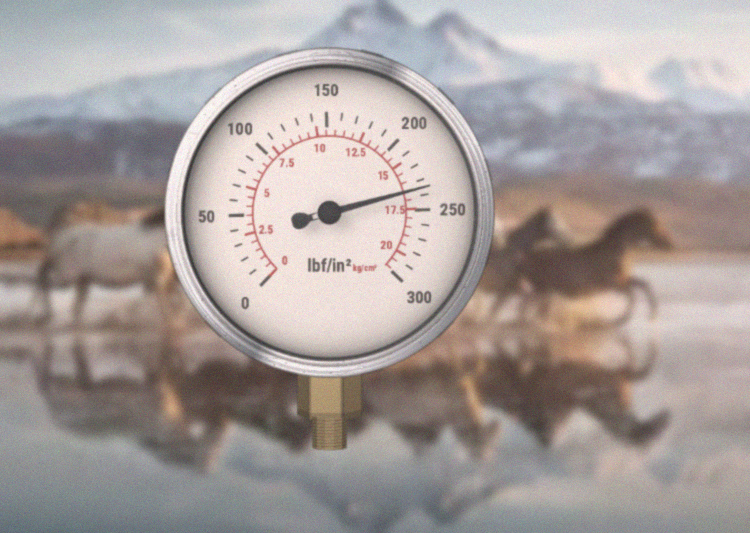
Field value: {"value": 235, "unit": "psi"}
